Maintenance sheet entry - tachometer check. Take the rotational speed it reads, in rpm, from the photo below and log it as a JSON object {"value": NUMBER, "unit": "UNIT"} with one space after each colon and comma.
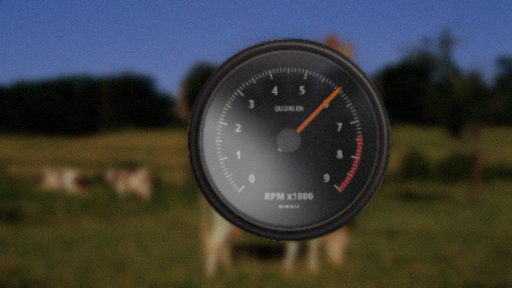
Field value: {"value": 6000, "unit": "rpm"}
